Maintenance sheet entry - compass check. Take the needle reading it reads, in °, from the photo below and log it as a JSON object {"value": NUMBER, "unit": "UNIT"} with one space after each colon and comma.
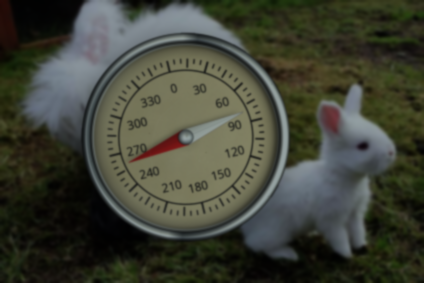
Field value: {"value": 260, "unit": "°"}
